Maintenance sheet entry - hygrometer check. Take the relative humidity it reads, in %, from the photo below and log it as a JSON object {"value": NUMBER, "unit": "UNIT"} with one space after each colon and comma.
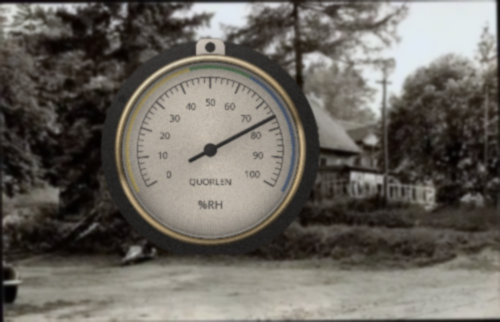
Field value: {"value": 76, "unit": "%"}
